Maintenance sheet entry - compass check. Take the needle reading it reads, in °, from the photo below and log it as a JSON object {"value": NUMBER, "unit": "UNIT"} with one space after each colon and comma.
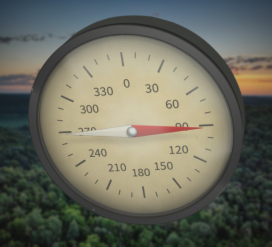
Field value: {"value": 90, "unit": "°"}
